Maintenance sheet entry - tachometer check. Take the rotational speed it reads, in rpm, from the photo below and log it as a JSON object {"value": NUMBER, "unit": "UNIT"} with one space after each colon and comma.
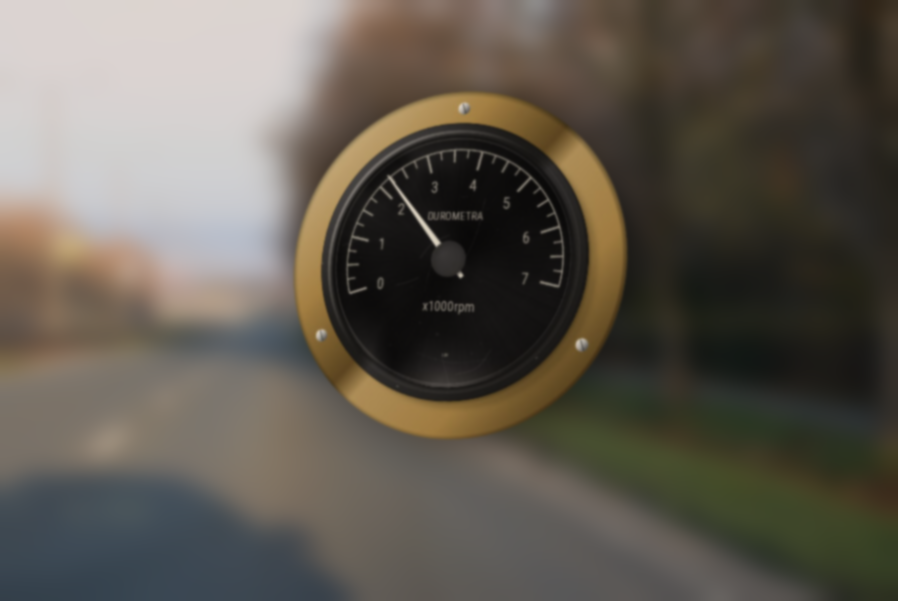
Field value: {"value": 2250, "unit": "rpm"}
